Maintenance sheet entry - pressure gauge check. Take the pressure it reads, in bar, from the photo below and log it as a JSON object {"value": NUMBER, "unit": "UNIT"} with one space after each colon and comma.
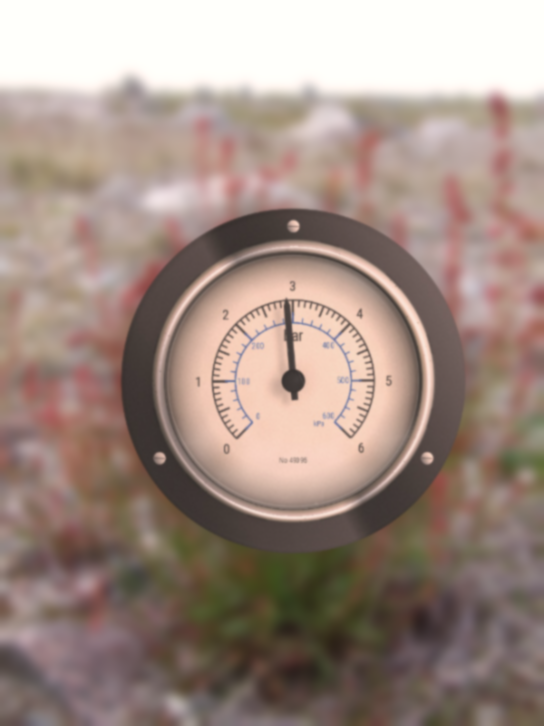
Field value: {"value": 2.9, "unit": "bar"}
